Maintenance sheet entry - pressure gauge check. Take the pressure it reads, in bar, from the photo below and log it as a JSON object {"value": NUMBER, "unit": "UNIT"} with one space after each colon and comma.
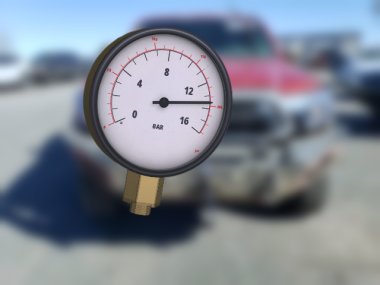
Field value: {"value": 13.5, "unit": "bar"}
